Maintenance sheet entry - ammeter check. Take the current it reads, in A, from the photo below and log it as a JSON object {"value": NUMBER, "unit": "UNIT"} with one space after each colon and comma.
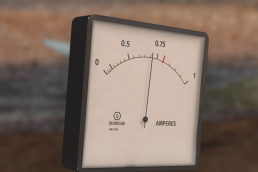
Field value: {"value": 0.7, "unit": "A"}
